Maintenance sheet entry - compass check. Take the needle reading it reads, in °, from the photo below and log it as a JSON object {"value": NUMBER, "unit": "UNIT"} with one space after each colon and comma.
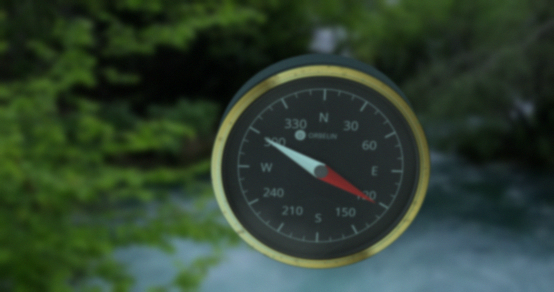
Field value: {"value": 120, "unit": "°"}
